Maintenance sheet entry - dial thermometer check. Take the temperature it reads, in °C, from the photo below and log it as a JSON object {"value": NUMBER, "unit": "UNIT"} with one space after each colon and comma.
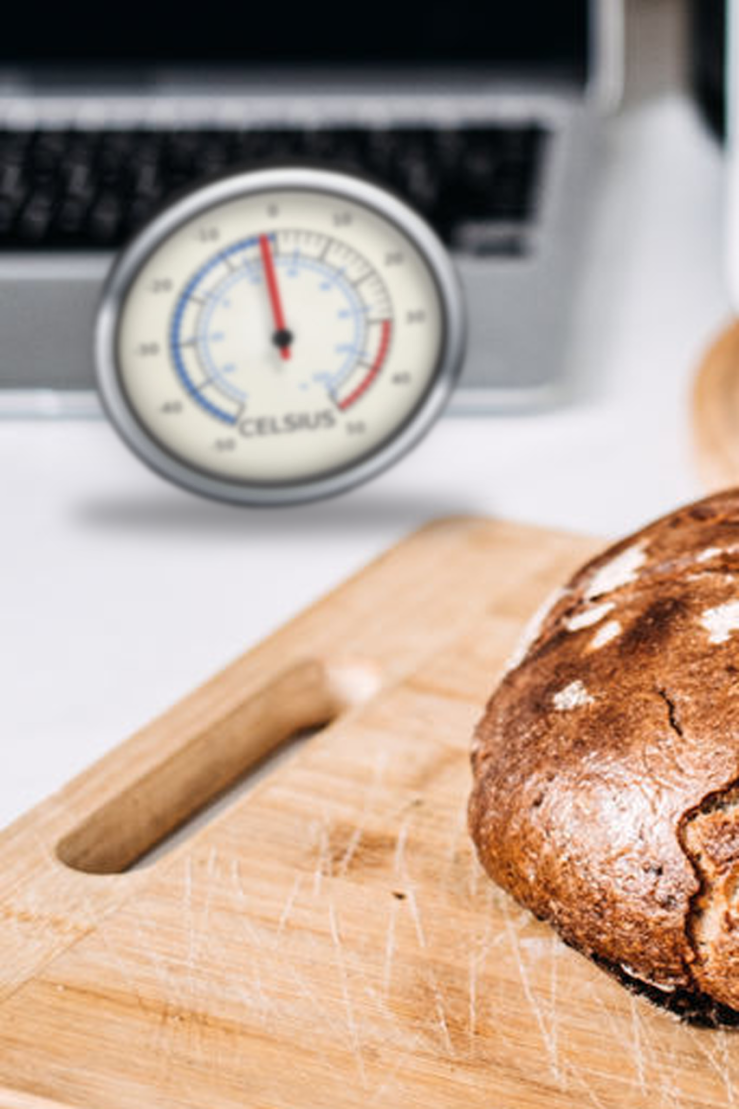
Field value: {"value": -2, "unit": "°C"}
